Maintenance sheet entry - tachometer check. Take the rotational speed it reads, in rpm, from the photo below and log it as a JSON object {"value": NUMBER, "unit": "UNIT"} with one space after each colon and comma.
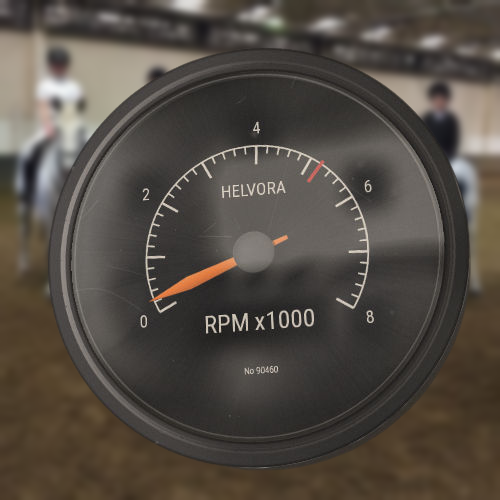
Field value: {"value": 200, "unit": "rpm"}
